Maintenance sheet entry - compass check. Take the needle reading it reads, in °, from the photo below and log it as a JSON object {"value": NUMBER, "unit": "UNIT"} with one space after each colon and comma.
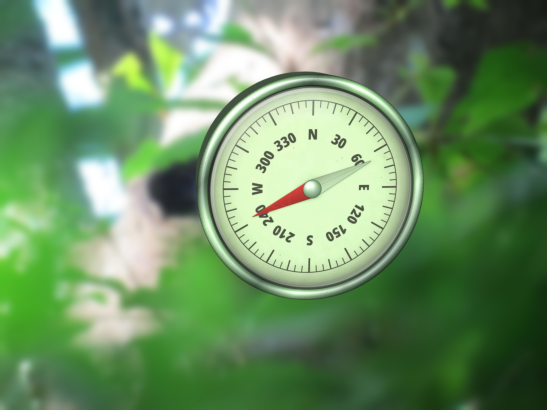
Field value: {"value": 245, "unit": "°"}
